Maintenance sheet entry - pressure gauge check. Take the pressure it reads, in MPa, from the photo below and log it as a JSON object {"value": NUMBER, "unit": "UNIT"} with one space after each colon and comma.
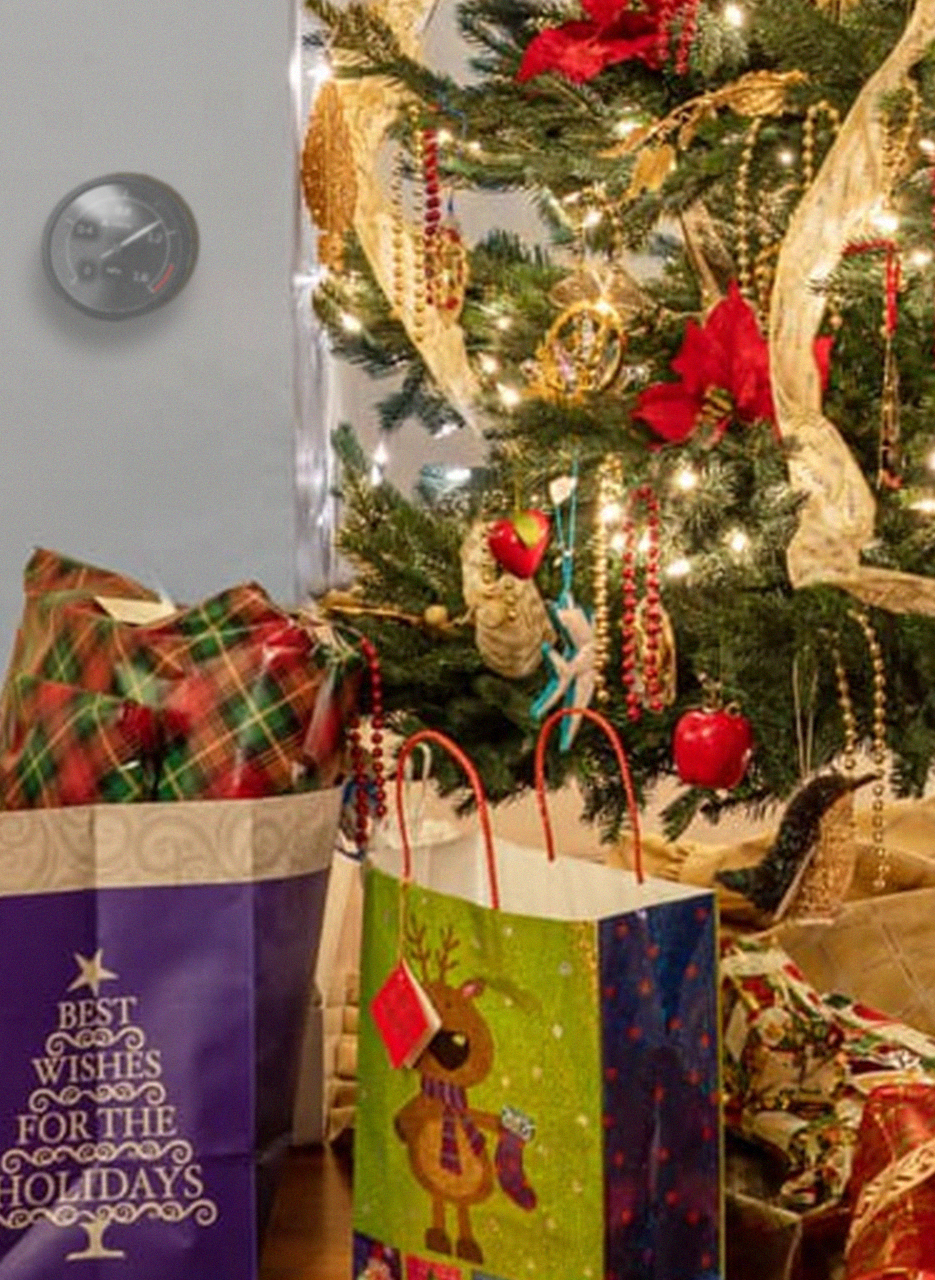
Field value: {"value": 1.1, "unit": "MPa"}
